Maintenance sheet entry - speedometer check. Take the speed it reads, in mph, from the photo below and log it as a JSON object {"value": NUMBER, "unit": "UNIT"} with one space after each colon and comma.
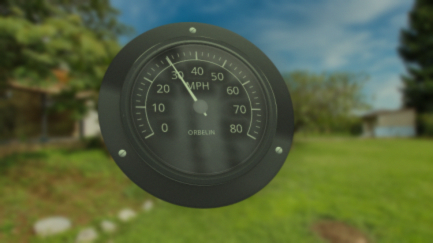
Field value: {"value": 30, "unit": "mph"}
